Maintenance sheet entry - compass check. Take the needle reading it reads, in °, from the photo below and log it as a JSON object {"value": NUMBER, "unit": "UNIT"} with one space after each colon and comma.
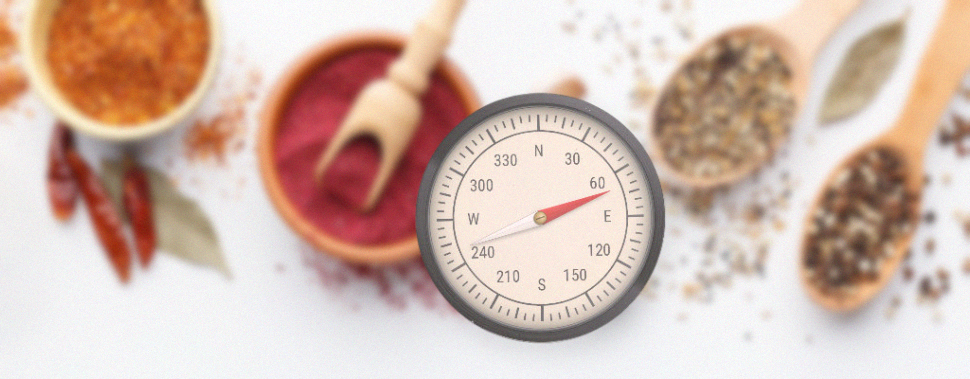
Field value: {"value": 70, "unit": "°"}
